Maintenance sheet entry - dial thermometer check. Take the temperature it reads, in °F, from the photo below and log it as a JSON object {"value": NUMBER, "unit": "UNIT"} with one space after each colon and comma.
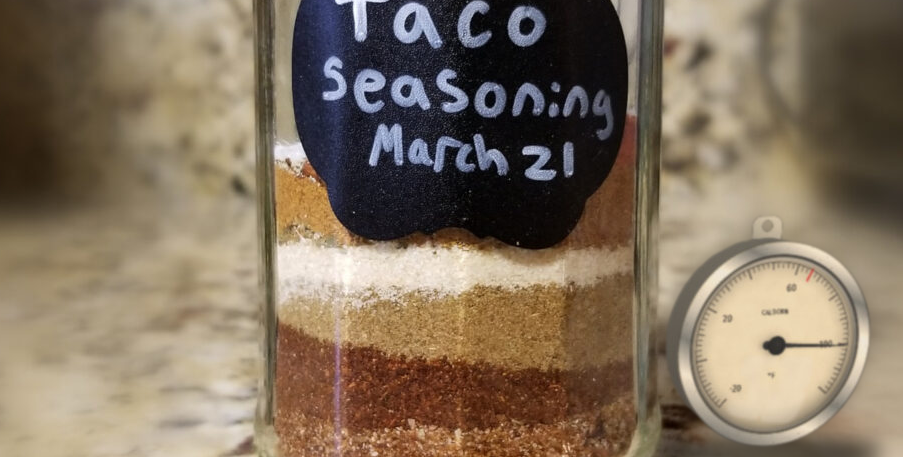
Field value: {"value": 100, "unit": "°F"}
